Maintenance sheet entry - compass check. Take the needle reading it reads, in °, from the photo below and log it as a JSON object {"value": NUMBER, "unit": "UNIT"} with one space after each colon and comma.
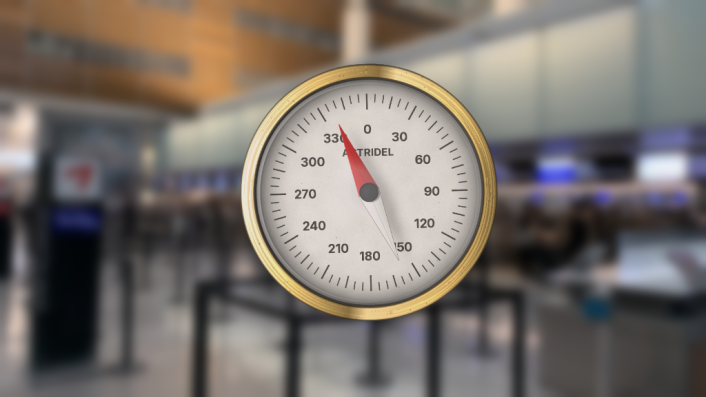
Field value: {"value": 337.5, "unit": "°"}
